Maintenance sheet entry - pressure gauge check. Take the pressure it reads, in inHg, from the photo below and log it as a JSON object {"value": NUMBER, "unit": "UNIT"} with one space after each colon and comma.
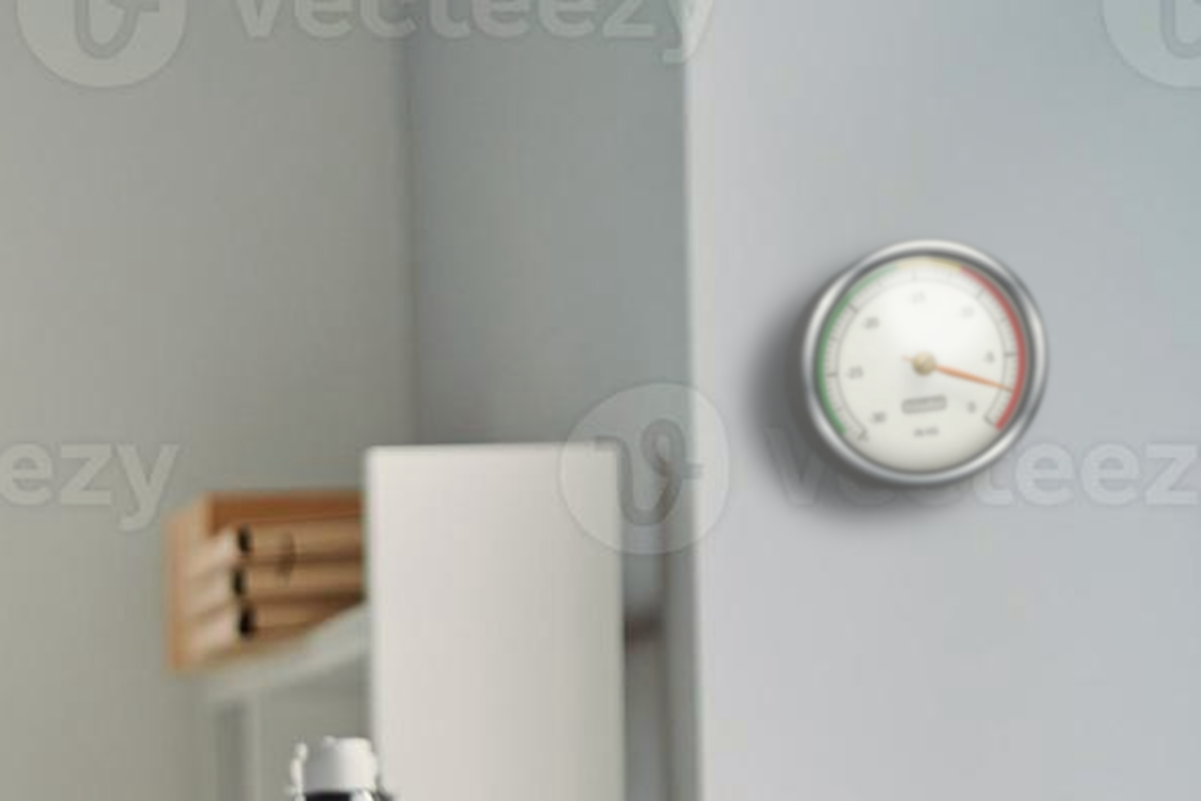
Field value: {"value": -2.5, "unit": "inHg"}
